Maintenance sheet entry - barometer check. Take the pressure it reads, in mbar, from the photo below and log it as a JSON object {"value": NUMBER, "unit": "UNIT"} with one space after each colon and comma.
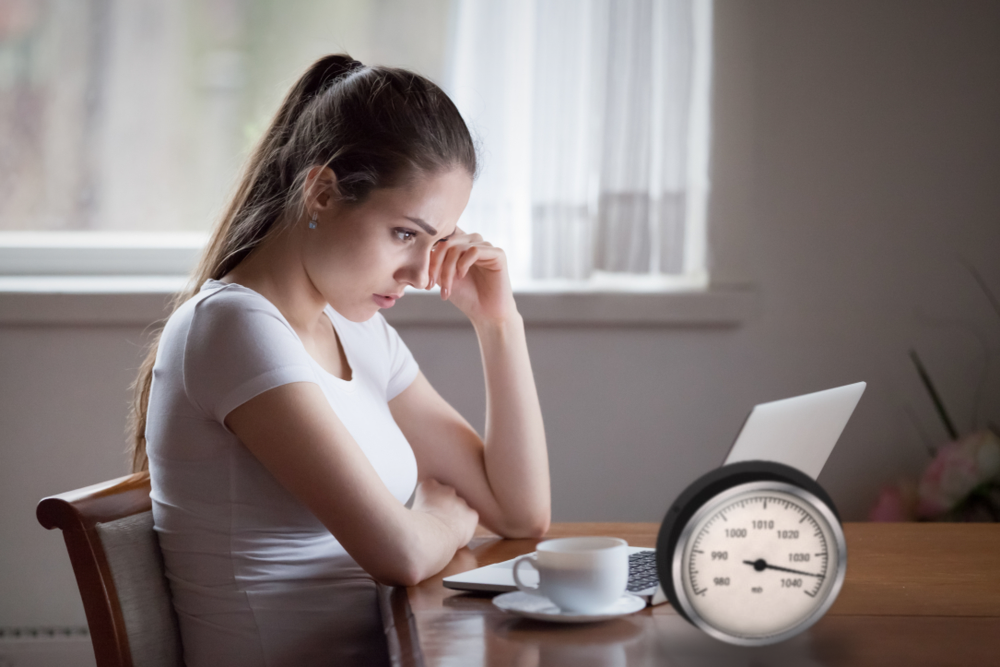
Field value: {"value": 1035, "unit": "mbar"}
